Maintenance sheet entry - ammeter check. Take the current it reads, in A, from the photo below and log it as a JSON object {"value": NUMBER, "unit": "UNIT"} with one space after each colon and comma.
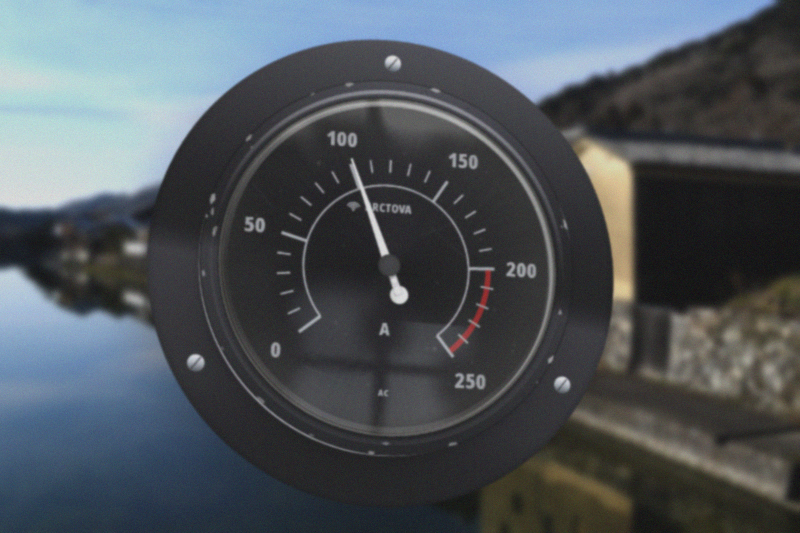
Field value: {"value": 100, "unit": "A"}
